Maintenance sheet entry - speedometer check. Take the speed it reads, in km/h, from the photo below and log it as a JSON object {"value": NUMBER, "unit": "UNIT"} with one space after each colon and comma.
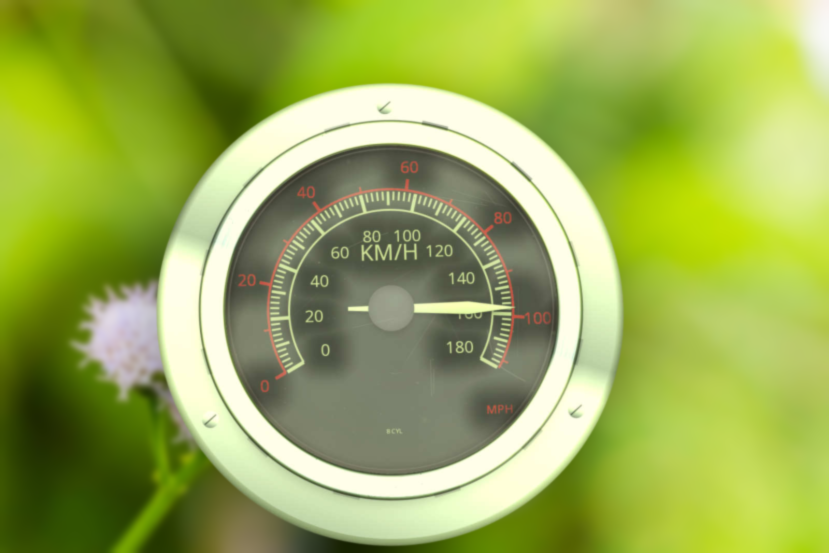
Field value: {"value": 158, "unit": "km/h"}
